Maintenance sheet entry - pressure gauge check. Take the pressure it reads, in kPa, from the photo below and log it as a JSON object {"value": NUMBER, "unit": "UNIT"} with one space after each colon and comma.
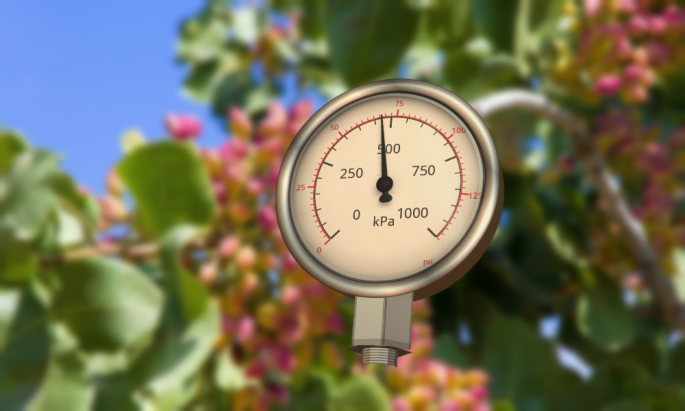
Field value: {"value": 475, "unit": "kPa"}
